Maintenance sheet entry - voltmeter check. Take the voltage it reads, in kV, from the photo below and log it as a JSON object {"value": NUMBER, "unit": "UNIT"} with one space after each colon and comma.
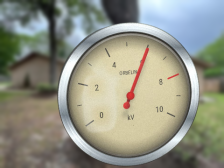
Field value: {"value": 6, "unit": "kV"}
